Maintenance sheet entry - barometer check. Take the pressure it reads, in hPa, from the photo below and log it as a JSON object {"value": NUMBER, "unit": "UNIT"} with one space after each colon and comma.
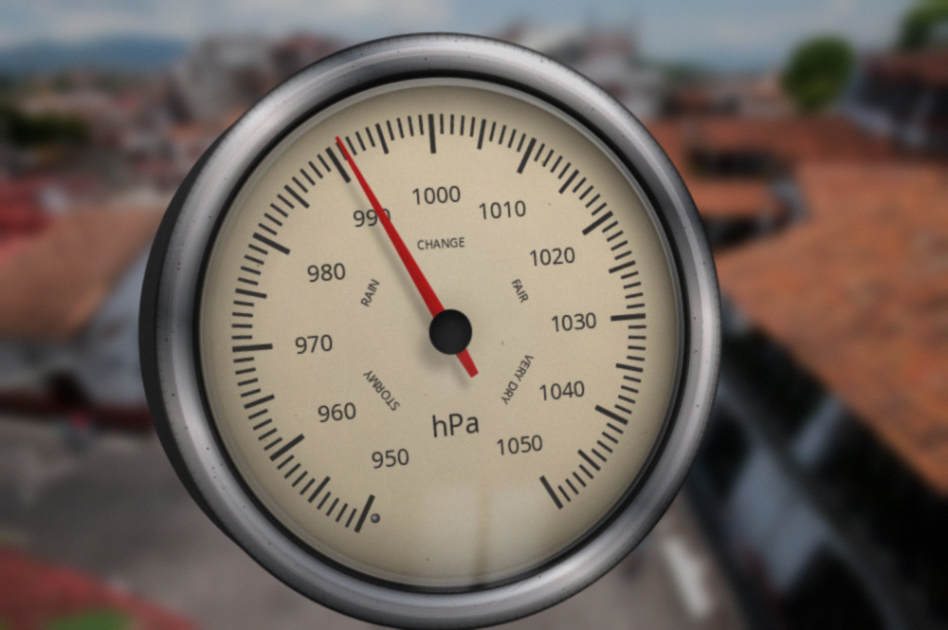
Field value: {"value": 991, "unit": "hPa"}
